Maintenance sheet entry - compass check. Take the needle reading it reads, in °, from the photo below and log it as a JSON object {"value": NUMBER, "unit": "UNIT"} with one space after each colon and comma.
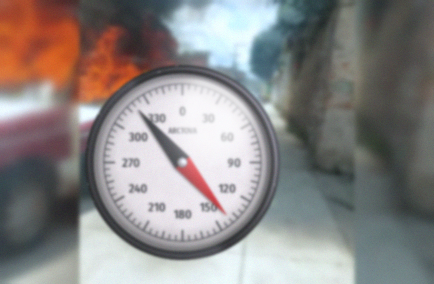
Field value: {"value": 140, "unit": "°"}
